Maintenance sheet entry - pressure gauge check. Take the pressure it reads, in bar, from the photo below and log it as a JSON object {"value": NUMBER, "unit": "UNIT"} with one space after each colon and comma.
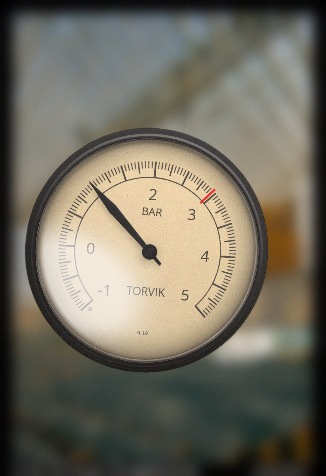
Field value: {"value": 1, "unit": "bar"}
